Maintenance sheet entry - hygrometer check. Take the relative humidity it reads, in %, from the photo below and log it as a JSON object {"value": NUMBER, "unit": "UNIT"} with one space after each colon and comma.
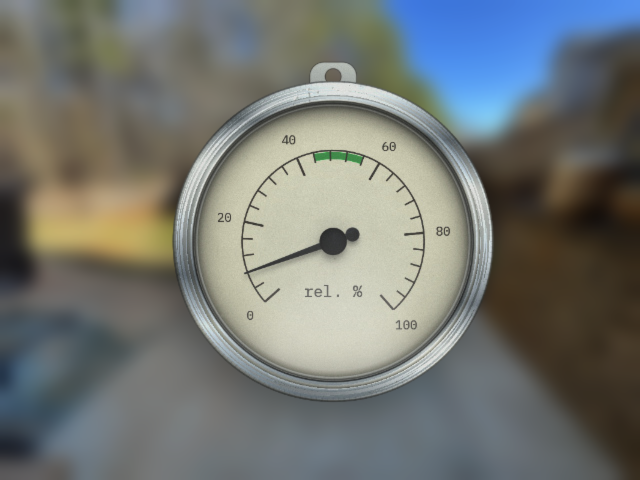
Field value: {"value": 8, "unit": "%"}
